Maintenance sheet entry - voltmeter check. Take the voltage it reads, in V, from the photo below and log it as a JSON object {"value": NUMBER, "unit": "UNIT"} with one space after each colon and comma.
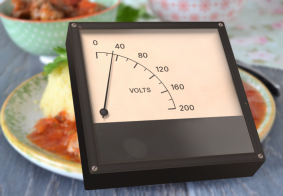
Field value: {"value": 30, "unit": "V"}
